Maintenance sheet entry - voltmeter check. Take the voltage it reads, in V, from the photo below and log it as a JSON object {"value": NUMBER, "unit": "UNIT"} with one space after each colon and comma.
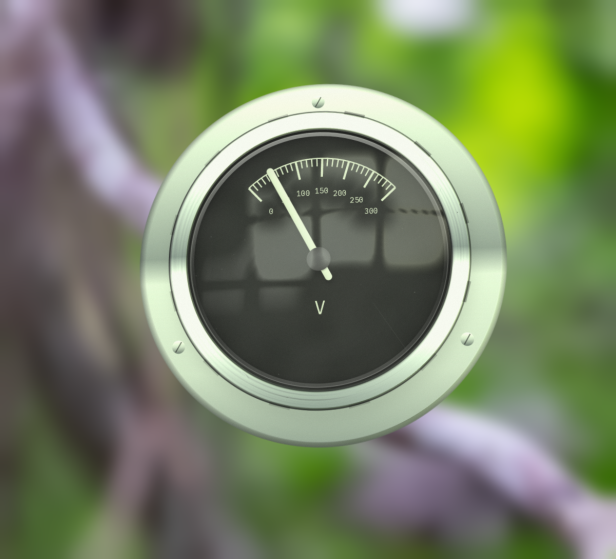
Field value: {"value": 50, "unit": "V"}
